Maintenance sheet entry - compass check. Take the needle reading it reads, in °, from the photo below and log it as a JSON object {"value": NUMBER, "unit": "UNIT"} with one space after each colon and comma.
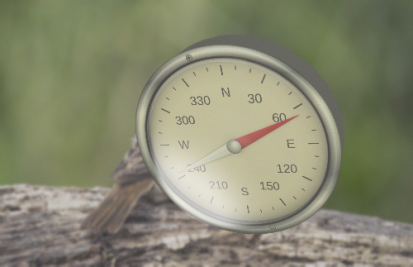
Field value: {"value": 65, "unit": "°"}
